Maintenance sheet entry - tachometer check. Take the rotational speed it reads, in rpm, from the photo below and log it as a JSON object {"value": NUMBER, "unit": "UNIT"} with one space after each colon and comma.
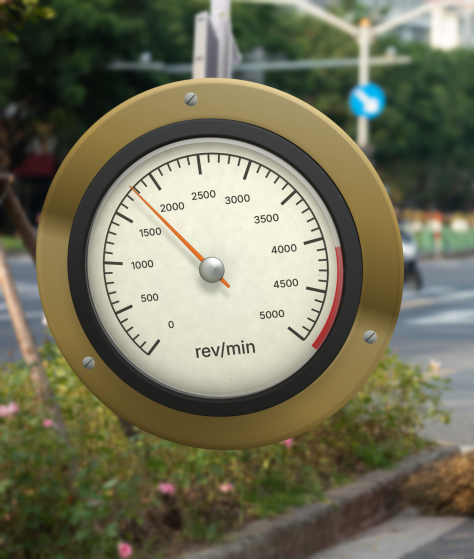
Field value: {"value": 1800, "unit": "rpm"}
